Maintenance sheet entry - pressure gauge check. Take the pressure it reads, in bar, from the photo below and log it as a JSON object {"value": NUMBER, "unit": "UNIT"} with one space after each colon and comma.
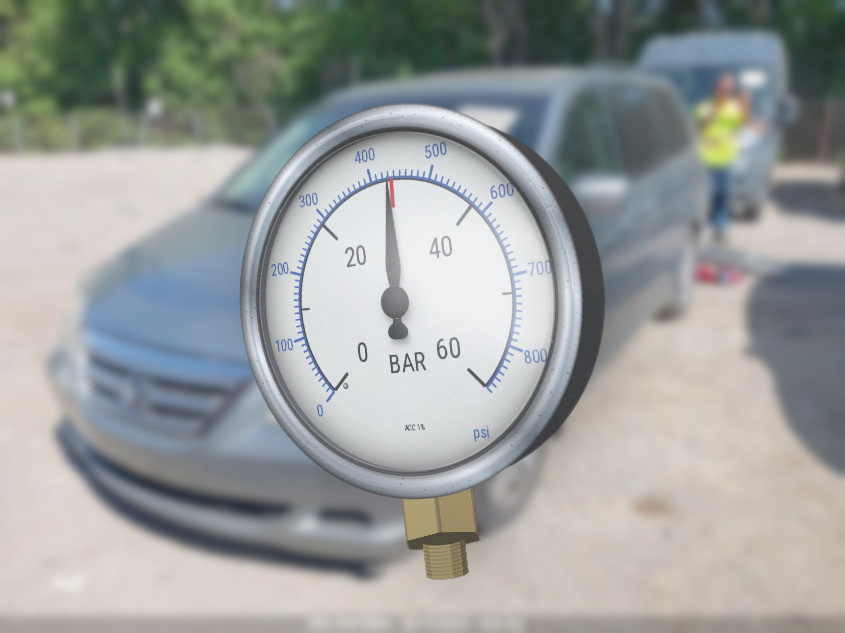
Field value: {"value": 30, "unit": "bar"}
